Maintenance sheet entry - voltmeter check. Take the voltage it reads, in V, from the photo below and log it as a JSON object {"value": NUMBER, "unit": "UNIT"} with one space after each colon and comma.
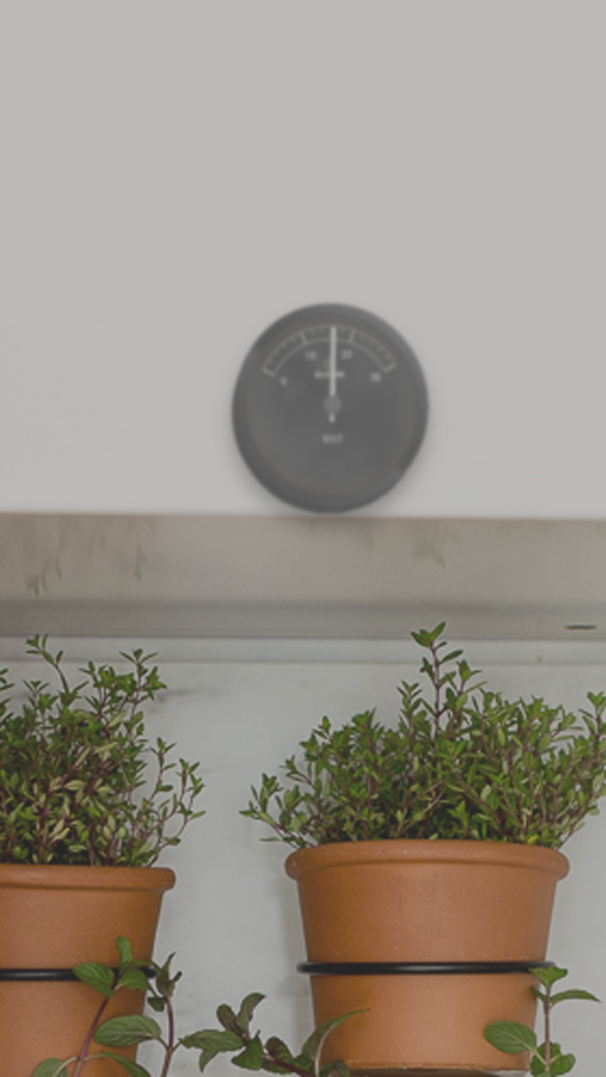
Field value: {"value": 16, "unit": "V"}
